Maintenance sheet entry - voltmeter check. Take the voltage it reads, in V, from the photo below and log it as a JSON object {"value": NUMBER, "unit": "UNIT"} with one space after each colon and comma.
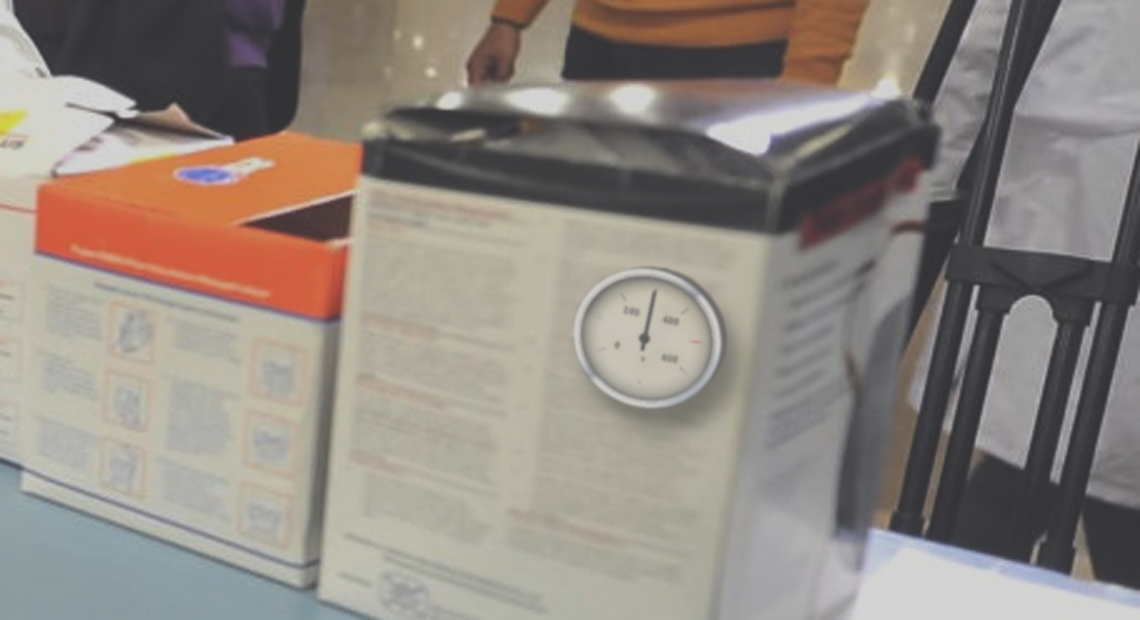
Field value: {"value": 300, "unit": "V"}
